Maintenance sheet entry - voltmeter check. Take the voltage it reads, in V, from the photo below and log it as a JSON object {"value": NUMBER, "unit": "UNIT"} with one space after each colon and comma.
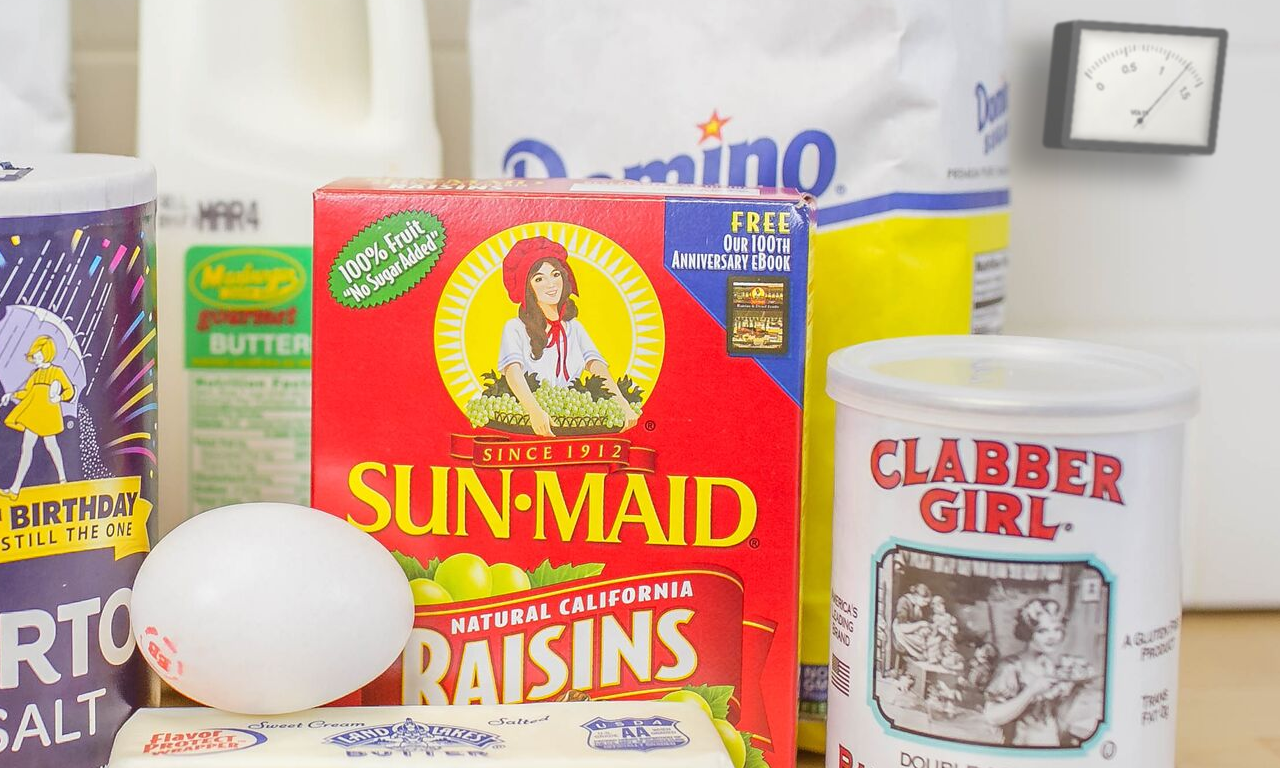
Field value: {"value": 1.25, "unit": "V"}
